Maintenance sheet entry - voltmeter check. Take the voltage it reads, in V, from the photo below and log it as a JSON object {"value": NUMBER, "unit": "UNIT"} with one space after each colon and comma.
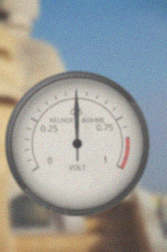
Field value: {"value": 0.5, "unit": "V"}
